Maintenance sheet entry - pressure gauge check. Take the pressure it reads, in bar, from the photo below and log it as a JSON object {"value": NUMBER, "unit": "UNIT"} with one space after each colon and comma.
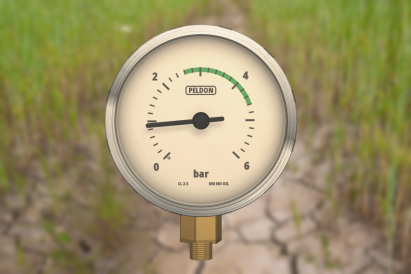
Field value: {"value": 0.9, "unit": "bar"}
